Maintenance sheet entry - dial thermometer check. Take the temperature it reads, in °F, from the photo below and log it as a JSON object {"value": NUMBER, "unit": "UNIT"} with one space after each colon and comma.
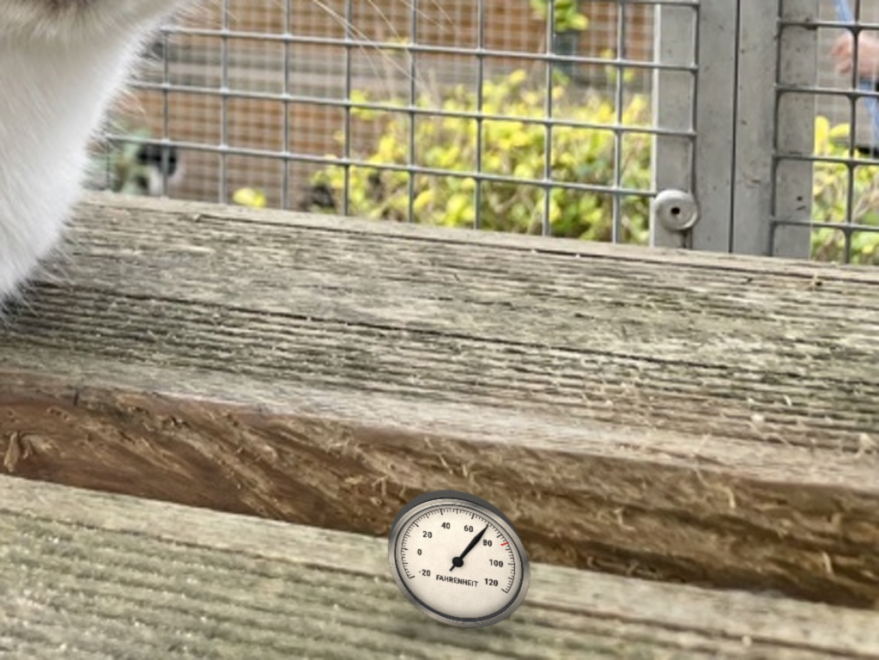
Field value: {"value": 70, "unit": "°F"}
